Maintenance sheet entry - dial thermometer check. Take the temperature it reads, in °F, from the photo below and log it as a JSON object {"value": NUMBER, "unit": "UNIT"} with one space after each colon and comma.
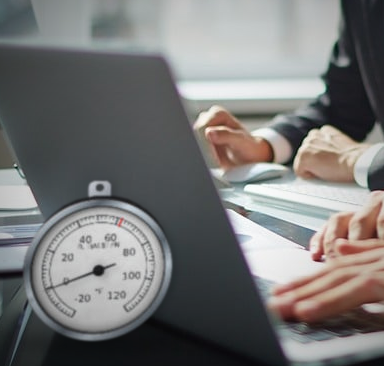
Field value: {"value": 0, "unit": "°F"}
